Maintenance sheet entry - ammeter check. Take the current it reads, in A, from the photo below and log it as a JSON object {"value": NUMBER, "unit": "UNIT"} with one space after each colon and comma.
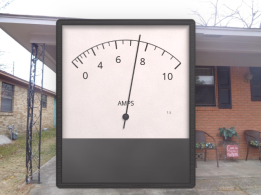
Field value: {"value": 7.5, "unit": "A"}
